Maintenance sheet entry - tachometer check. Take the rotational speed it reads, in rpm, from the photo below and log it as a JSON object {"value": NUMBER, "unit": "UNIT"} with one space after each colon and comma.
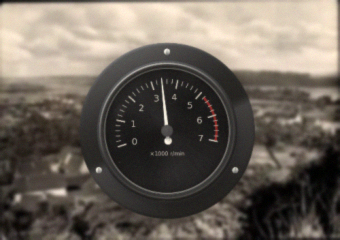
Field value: {"value": 3400, "unit": "rpm"}
